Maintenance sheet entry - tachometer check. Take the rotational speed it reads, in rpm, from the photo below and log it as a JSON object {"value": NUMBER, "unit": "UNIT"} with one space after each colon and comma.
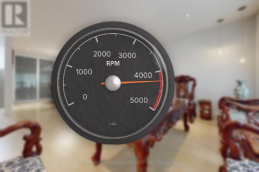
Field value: {"value": 4250, "unit": "rpm"}
